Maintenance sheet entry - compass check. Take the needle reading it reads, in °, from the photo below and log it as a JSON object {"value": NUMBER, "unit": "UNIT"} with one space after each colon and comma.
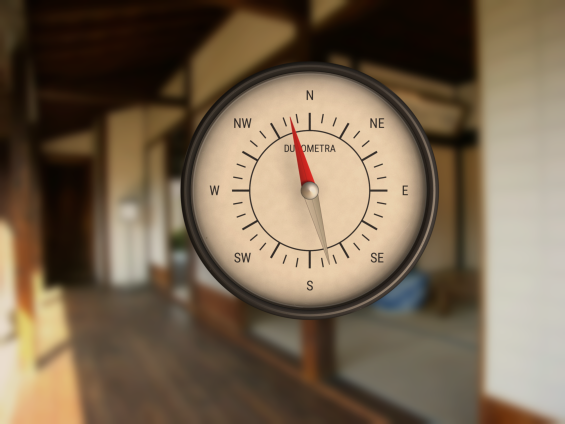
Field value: {"value": 345, "unit": "°"}
